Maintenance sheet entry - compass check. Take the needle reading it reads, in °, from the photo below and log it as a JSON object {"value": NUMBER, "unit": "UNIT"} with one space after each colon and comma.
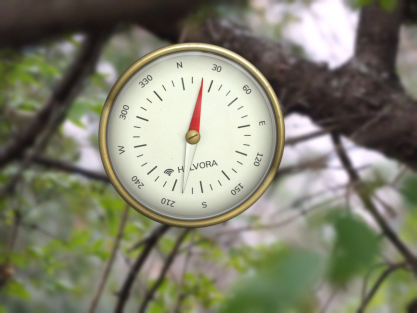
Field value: {"value": 20, "unit": "°"}
